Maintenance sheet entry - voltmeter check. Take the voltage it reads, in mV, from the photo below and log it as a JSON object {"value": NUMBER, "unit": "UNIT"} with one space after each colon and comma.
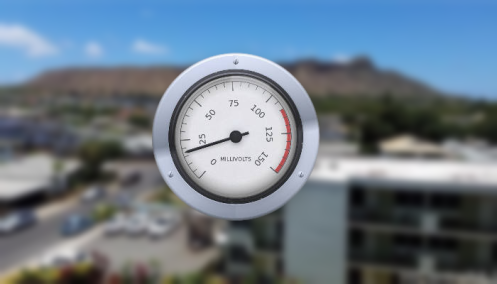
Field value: {"value": 17.5, "unit": "mV"}
